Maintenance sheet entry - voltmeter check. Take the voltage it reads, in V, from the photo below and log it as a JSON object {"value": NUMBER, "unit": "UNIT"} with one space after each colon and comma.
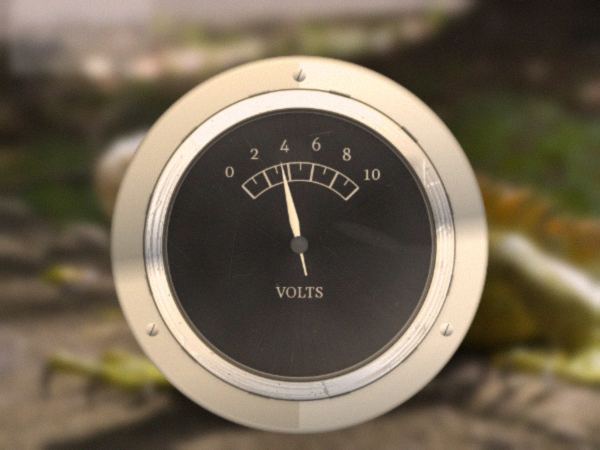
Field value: {"value": 3.5, "unit": "V"}
